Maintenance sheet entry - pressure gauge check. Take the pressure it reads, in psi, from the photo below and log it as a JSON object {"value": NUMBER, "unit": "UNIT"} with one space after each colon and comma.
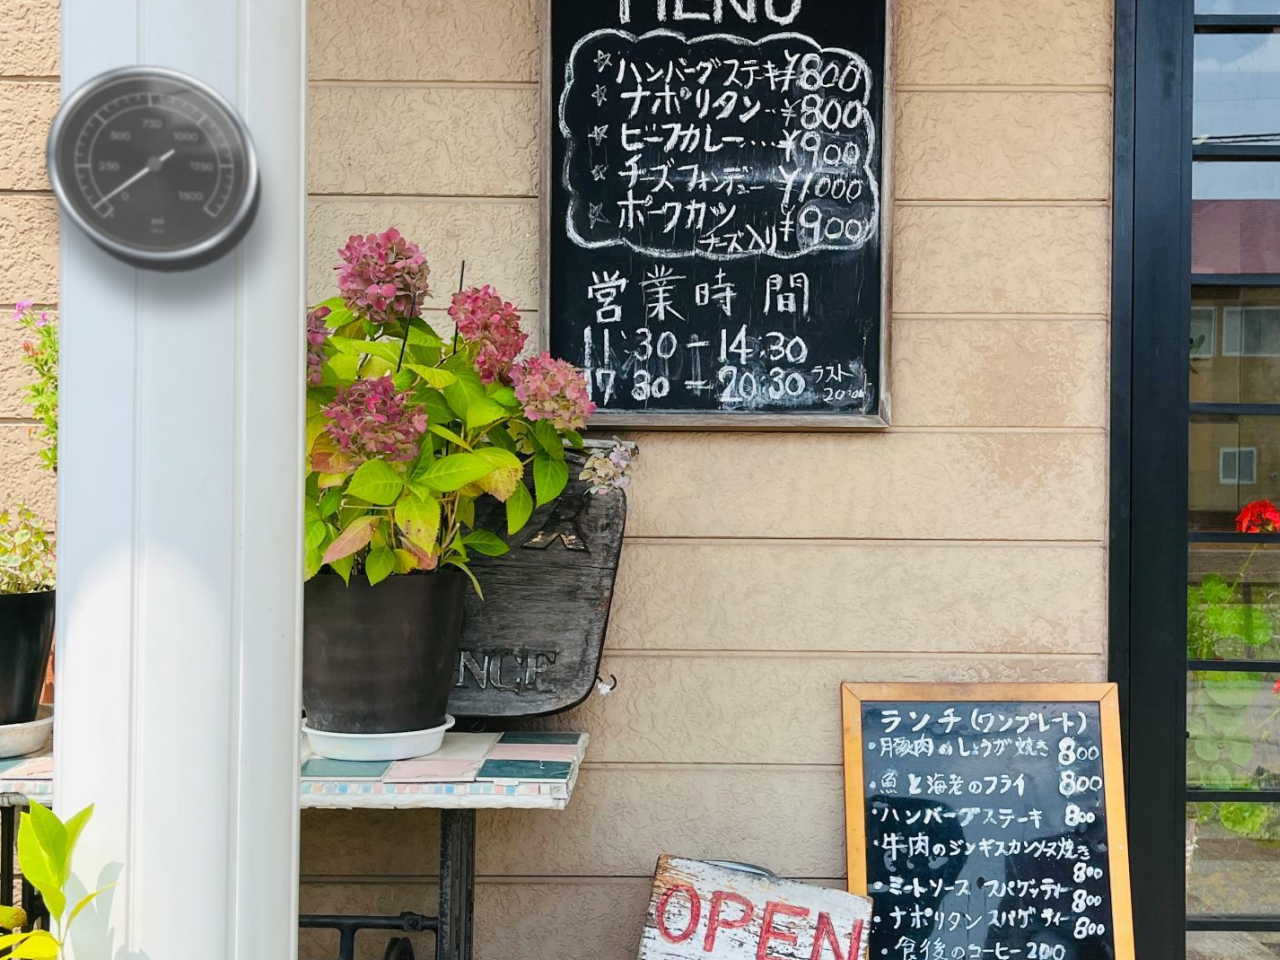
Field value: {"value": 50, "unit": "psi"}
